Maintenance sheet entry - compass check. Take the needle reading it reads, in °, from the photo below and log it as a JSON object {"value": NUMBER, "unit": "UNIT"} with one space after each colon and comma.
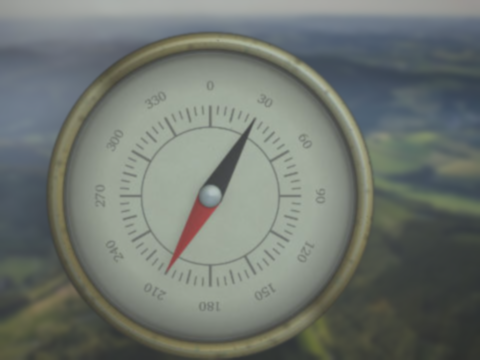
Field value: {"value": 210, "unit": "°"}
